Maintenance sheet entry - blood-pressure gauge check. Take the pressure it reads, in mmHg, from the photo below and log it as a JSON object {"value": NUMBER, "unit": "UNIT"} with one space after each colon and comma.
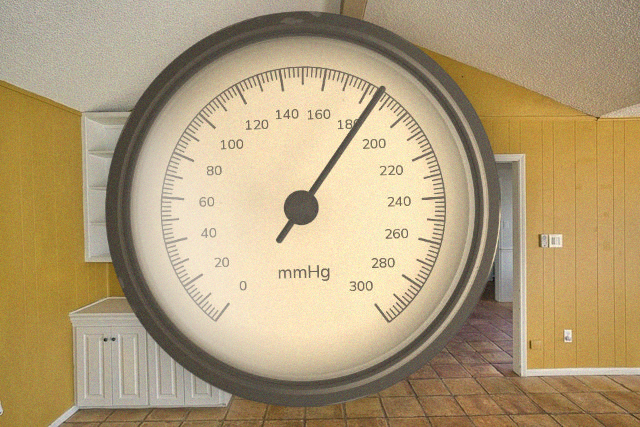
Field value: {"value": 186, "unit": "mmHg"}
